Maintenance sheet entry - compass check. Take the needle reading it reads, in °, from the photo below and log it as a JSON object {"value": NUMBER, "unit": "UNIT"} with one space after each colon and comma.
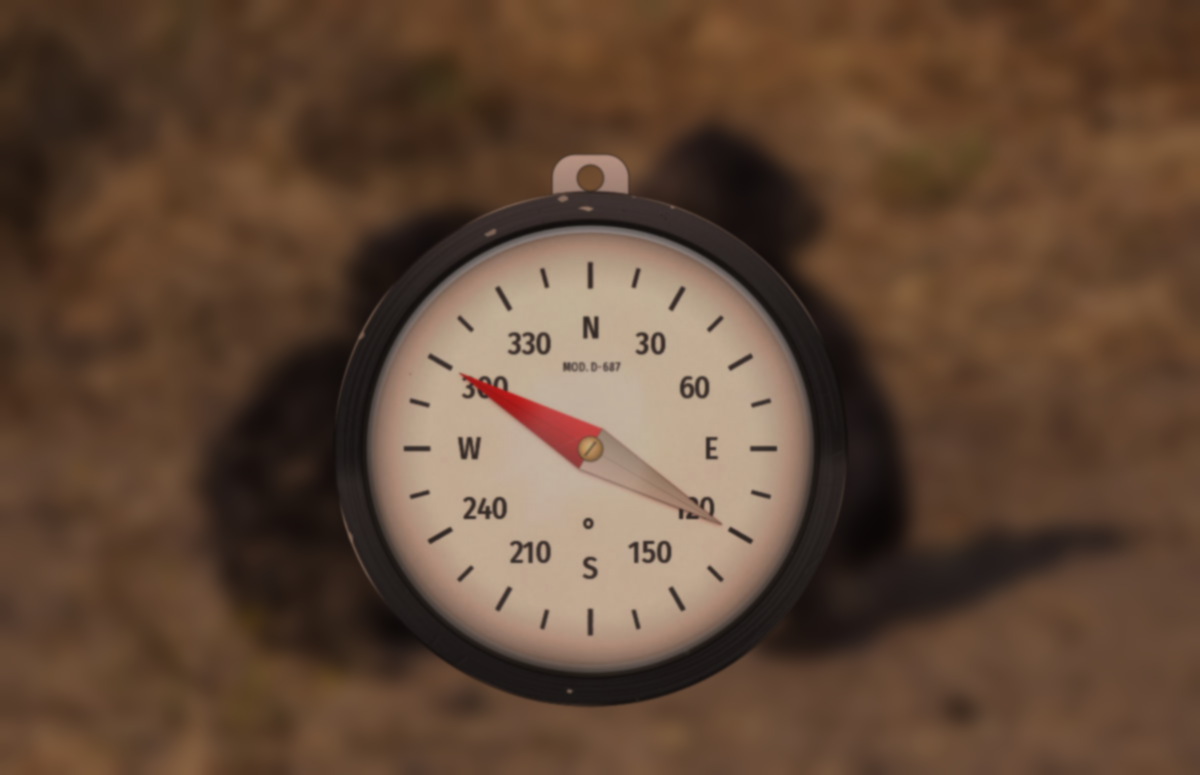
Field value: {"value": 300, "unit": "°"}
